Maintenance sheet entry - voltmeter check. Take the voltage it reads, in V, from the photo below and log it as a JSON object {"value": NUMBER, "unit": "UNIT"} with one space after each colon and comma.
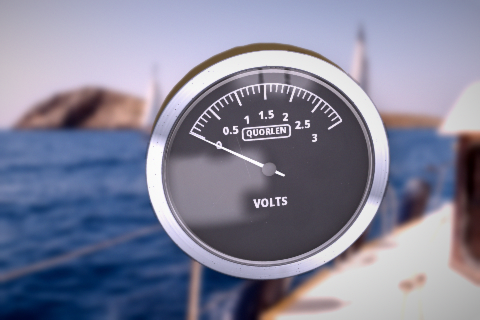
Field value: {"value": 0, "unit": "V"}
